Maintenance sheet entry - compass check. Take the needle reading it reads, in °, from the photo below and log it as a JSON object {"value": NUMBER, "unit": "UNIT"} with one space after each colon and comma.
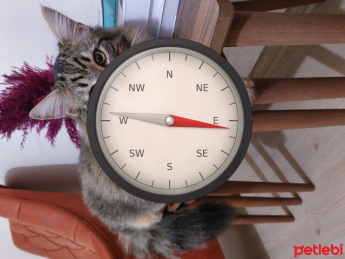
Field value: {"value": 97.5, "unit": "°"}
